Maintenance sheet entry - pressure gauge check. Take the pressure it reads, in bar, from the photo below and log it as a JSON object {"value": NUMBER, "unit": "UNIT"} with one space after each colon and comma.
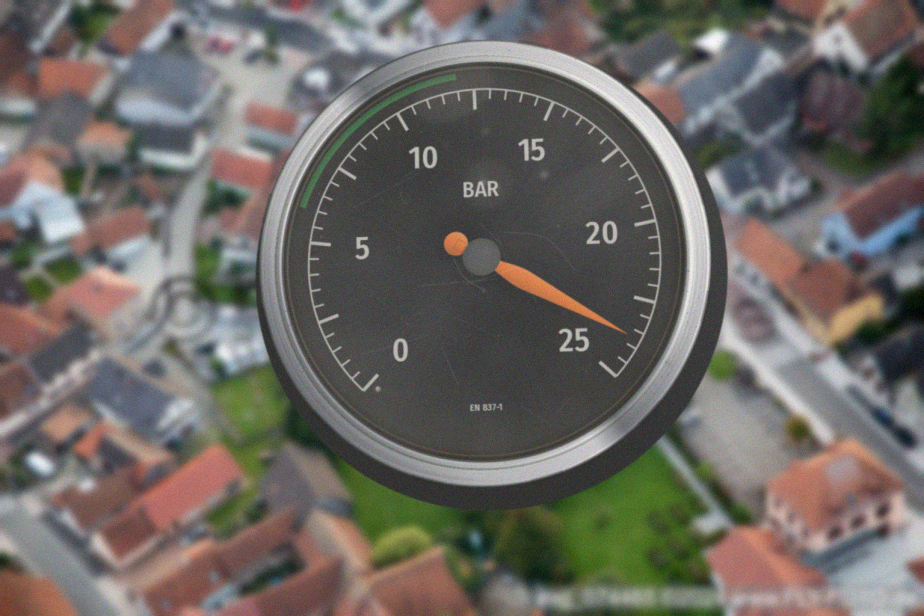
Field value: {"value": 23.75, "unit": "bar"}
